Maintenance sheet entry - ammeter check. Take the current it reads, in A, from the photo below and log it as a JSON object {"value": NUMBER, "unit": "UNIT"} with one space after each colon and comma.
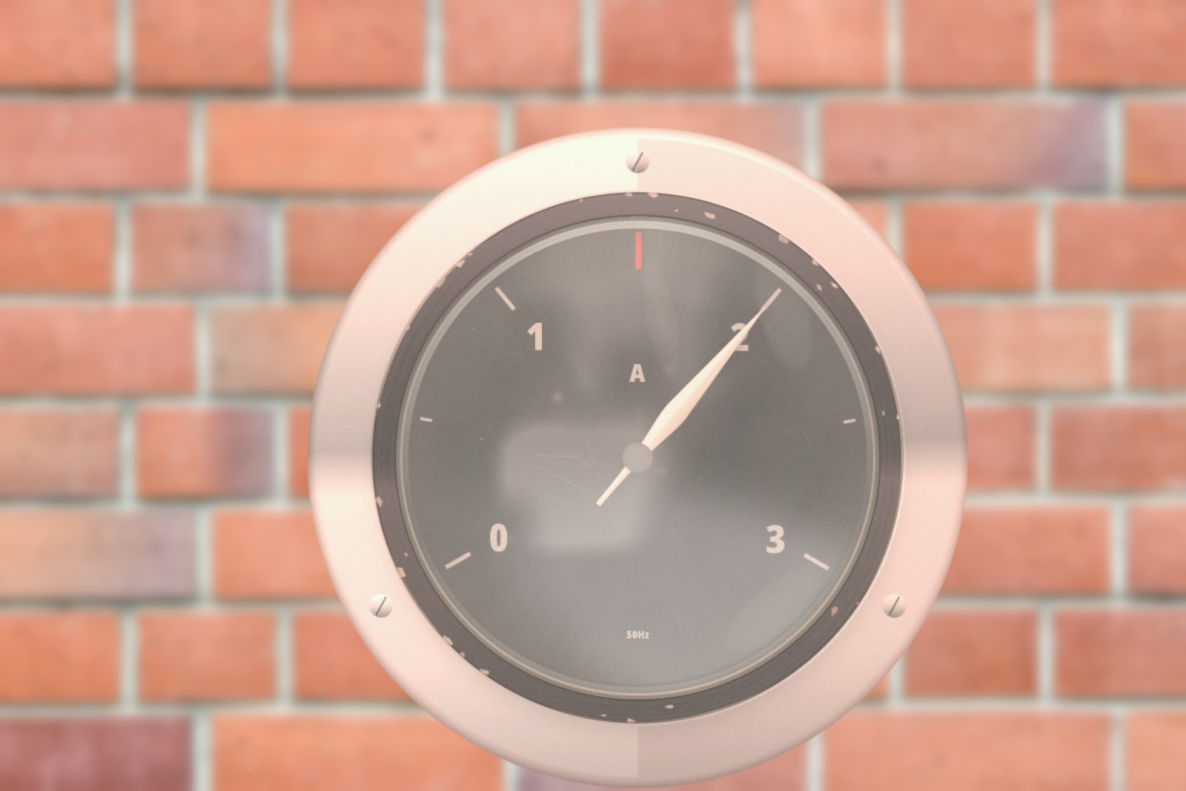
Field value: {"value": 2, "unit": "A"}
